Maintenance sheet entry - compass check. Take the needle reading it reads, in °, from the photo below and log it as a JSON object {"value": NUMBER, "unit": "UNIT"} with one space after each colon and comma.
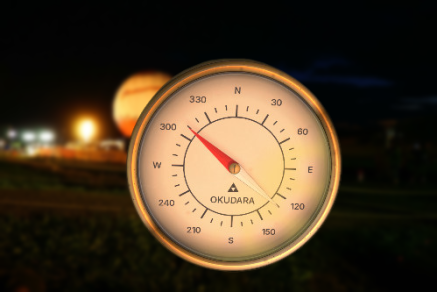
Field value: {"value": 310, "unit": "°"}
